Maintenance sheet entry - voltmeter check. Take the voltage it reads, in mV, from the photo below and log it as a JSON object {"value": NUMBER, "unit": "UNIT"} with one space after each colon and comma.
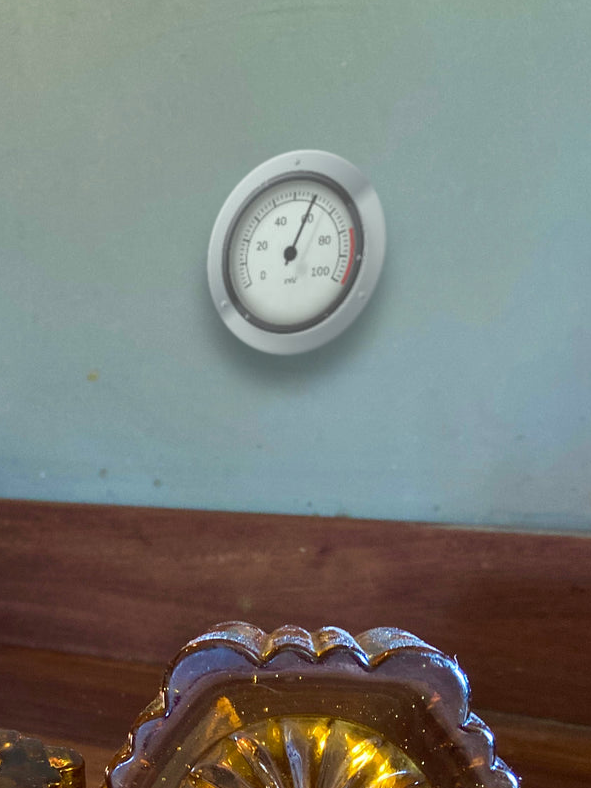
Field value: {"value": 60, "unit": "mV"}
